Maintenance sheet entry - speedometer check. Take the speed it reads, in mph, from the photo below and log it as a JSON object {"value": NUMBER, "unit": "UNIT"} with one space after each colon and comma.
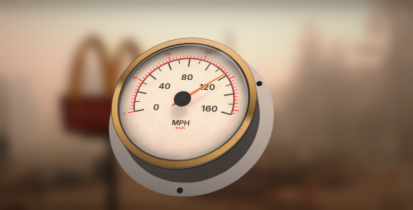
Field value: {"value": 120, "unit": "mph"}
